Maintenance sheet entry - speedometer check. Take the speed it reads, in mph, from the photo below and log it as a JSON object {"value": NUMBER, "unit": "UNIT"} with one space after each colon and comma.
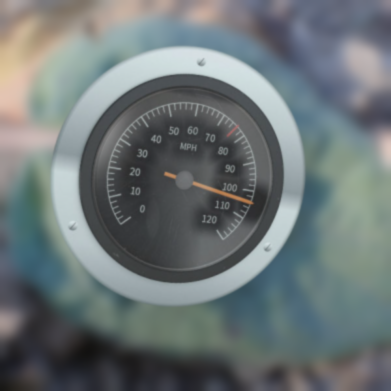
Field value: {"value": 104, "unit": "mph"}
